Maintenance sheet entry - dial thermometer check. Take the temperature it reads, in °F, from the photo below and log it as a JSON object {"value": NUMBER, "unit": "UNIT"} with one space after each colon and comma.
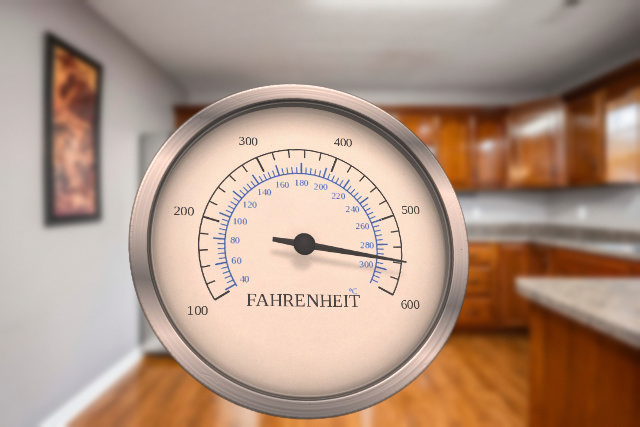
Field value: {"value": 560, "unit": "°F"}
